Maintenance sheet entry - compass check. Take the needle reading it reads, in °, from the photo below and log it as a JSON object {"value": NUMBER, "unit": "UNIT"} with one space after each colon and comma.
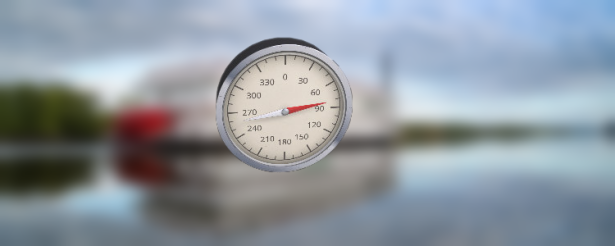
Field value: {"value": 80, "unit": "°"}
